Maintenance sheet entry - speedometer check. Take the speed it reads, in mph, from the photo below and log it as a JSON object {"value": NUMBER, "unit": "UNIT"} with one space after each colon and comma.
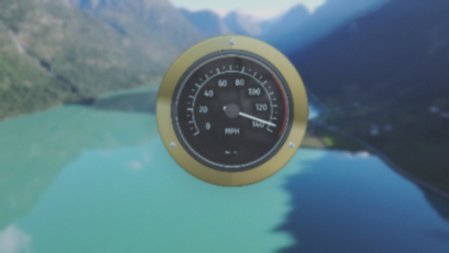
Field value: {"value": 135, "unit": "mph"}
